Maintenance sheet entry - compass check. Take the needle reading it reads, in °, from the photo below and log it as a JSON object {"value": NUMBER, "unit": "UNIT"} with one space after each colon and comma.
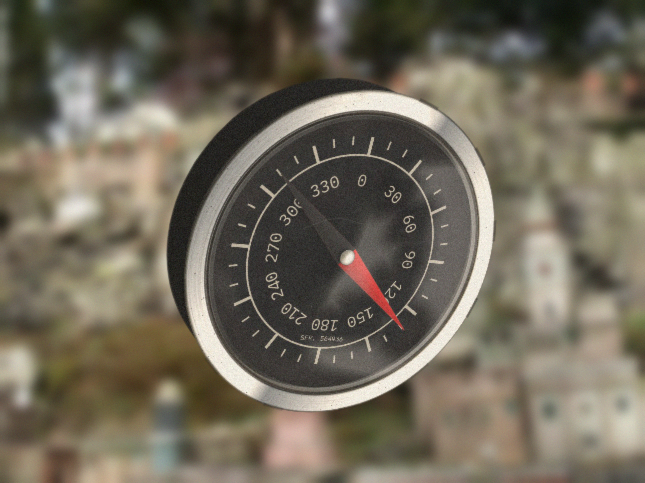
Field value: {"value": 130, "unit": "°"}
